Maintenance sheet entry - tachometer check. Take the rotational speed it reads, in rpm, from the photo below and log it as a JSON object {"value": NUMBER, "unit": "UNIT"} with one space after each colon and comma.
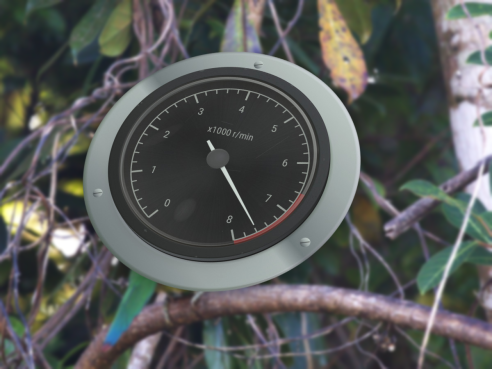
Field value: {"value": 7600, "unit": "rpm"}
